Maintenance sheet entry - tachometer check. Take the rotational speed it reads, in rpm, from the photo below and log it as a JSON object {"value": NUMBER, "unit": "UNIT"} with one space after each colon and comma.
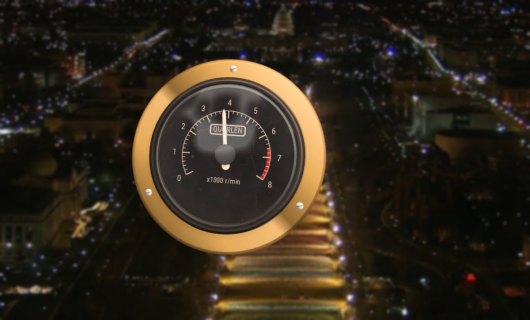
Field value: {"value": 3800, "unit": "rpm"}
